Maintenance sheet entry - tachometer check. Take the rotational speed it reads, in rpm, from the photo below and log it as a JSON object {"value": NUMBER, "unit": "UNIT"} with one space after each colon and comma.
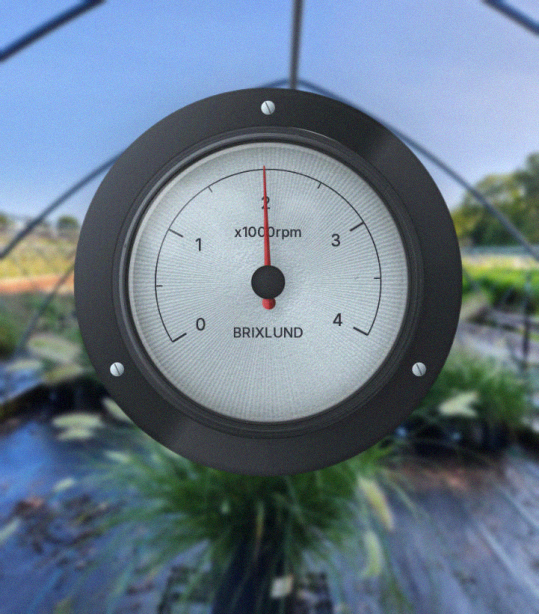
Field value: {"value": 2000, "unit": "rpm"}
